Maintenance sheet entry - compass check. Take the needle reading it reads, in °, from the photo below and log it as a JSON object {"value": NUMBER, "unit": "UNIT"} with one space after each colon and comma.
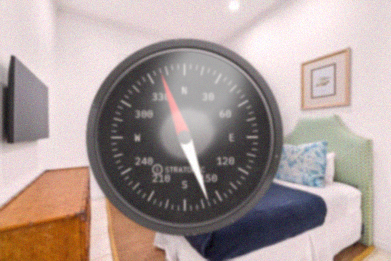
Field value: {"value": 340, "unit": "°"}
